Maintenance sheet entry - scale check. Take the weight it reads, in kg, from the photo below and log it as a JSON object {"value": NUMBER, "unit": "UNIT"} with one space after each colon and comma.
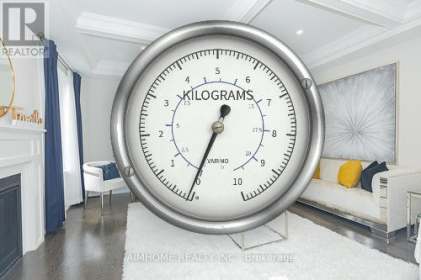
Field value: {"value": 0.1, "unit": "kg"}
